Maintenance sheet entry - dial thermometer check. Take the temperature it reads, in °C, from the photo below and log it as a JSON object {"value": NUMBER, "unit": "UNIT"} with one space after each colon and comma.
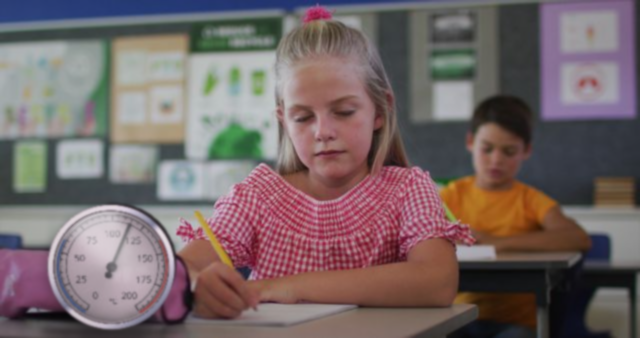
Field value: {"value": 115, "unit": "°C"}
